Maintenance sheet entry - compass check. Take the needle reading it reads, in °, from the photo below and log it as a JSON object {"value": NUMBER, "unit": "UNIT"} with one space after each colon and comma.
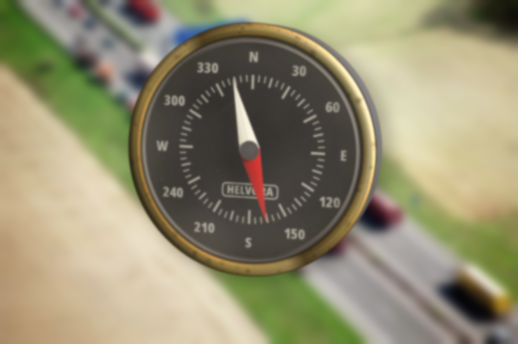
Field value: {"value": 165, "unit": "°"}
